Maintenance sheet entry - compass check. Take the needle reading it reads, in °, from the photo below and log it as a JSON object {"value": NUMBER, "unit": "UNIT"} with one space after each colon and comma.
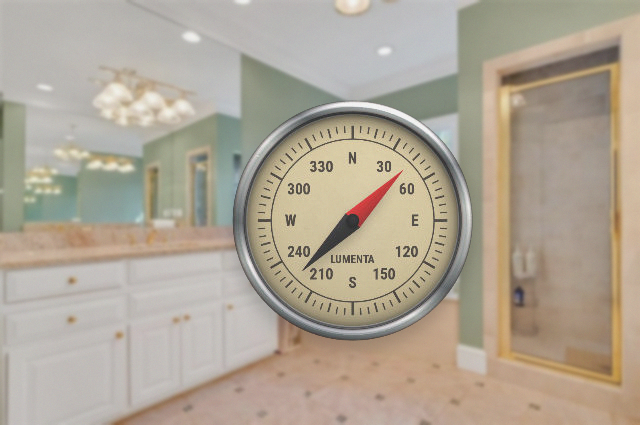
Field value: {"value": 45, "unit": "°"}
